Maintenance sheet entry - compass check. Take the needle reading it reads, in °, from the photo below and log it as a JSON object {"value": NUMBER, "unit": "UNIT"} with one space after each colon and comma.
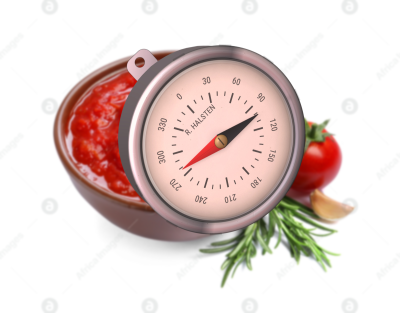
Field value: {"value": 280, "unit": "°"}
